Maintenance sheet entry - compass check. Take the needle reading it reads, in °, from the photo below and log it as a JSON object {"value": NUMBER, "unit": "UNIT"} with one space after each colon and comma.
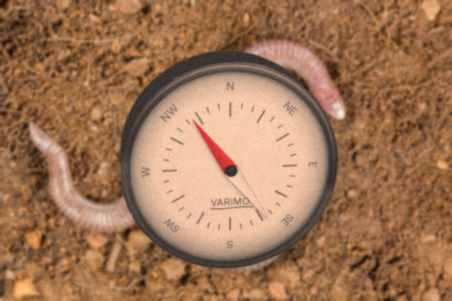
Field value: {"value": 325, "unit": "°"}
